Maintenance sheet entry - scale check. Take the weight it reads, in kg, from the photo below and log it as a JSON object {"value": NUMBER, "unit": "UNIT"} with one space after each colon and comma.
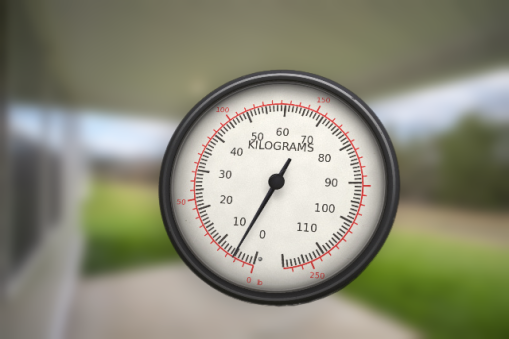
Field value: {"value": 5, "unit": "kg"}
